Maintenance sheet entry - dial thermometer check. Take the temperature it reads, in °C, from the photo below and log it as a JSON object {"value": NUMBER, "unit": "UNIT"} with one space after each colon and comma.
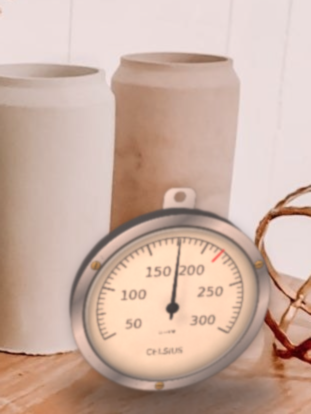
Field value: {"value": 175, "unit": "°C"}
